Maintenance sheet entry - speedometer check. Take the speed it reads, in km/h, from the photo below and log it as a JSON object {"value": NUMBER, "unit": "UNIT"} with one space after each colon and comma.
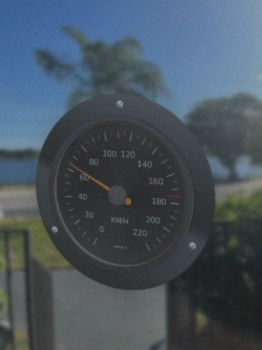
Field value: {"value": 65, "unit": "km/h"}
